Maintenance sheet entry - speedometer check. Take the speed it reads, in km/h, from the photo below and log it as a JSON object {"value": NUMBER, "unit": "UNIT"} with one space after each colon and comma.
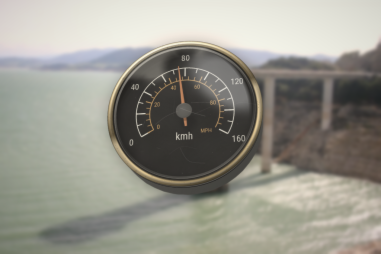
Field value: {"value": 75, "unit": "km/h"}
